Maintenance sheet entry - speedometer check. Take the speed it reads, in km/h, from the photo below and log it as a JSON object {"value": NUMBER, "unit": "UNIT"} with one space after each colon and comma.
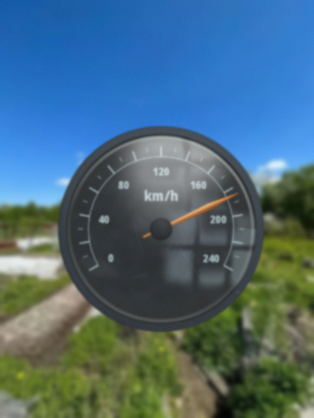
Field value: {"value": 185, "unit": "km/h"}
